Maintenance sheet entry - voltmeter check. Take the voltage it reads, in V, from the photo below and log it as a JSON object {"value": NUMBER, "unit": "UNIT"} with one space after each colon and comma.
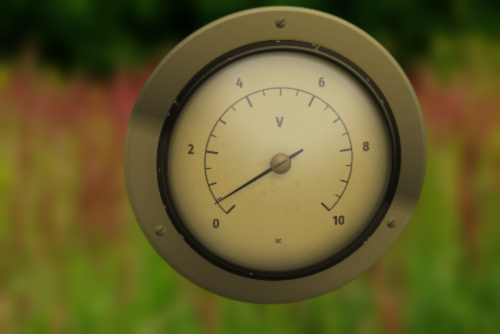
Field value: {"value": 0.5, "unit": "V"}
